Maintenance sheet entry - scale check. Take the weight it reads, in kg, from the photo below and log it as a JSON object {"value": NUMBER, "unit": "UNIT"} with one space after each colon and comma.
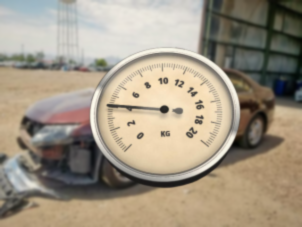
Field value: {"value": 4, "unit": "kg"}
